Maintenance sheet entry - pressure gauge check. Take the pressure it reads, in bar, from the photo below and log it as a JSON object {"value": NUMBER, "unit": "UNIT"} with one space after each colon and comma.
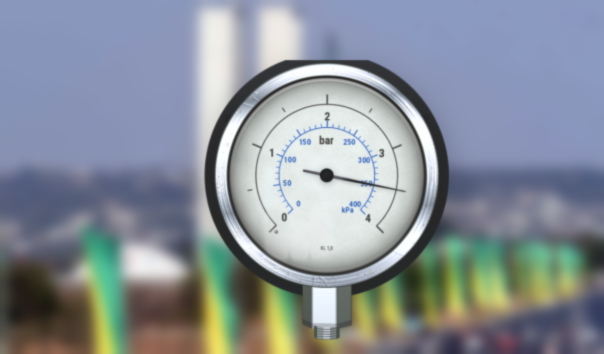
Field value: {"value": 3.5, "unit": "bar"}
